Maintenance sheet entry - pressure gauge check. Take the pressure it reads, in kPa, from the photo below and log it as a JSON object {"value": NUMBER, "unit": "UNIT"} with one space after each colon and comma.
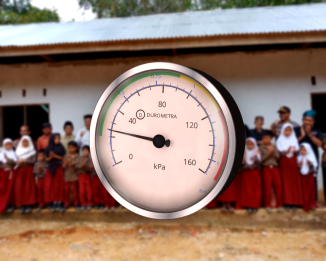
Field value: {"value": 25, "unit": "kPa"}
